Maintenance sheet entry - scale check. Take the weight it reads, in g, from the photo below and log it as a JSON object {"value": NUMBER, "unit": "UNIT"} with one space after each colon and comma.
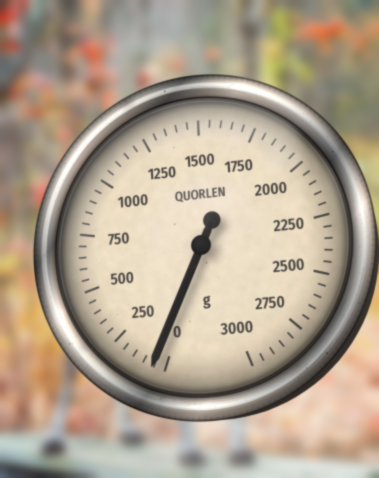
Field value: {"value": 50, "unit": "g"}
